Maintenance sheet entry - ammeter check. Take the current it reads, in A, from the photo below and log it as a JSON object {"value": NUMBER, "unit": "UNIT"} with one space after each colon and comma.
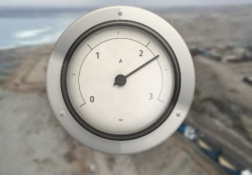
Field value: {"value": 2.25, "unit": "A"}
